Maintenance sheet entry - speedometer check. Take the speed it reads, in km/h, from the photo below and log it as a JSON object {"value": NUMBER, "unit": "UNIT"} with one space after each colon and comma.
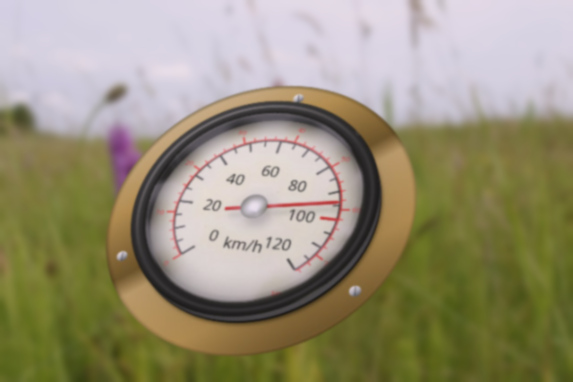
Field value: {"value": 95, "unit": "km/h"}
